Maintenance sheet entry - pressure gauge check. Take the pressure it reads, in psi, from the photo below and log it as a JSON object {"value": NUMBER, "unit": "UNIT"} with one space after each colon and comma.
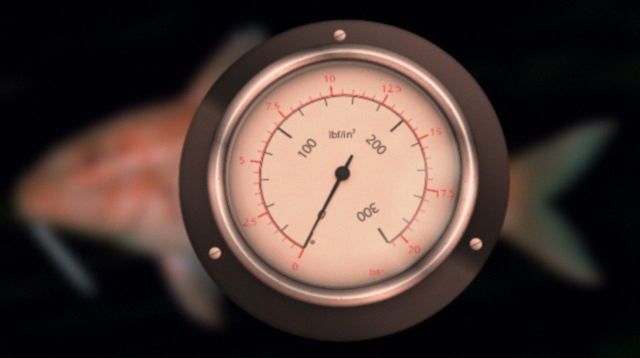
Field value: {"value": 0, "unit": "psi"}
